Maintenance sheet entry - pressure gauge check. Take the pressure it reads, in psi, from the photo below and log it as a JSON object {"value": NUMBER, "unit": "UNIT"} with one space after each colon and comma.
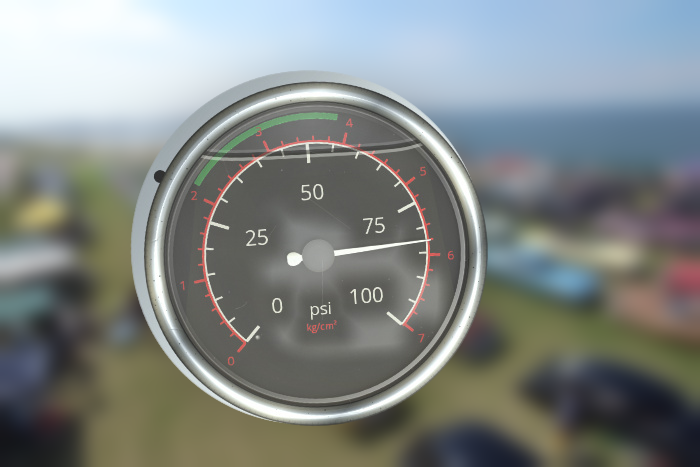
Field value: {"value": 82.5, "unit": "psi"}
